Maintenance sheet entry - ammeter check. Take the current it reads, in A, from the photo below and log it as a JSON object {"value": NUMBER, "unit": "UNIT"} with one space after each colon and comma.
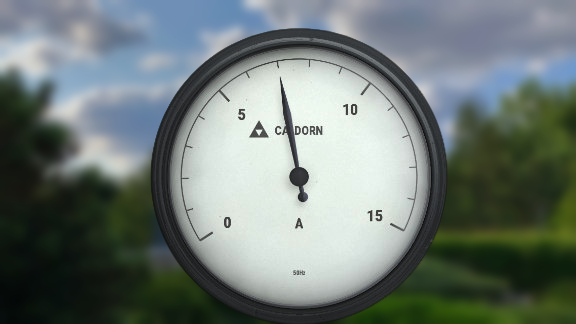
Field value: {"value": 7, "unit": "A"}
